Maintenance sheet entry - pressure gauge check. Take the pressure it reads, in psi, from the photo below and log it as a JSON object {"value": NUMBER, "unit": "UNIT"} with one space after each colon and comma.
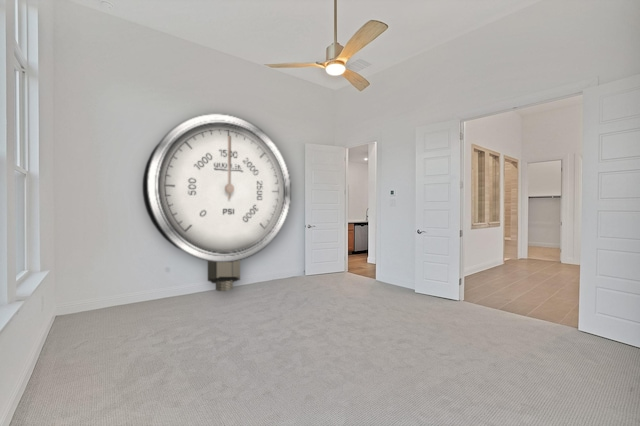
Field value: {"value": 1500, "unit": "psi"}
